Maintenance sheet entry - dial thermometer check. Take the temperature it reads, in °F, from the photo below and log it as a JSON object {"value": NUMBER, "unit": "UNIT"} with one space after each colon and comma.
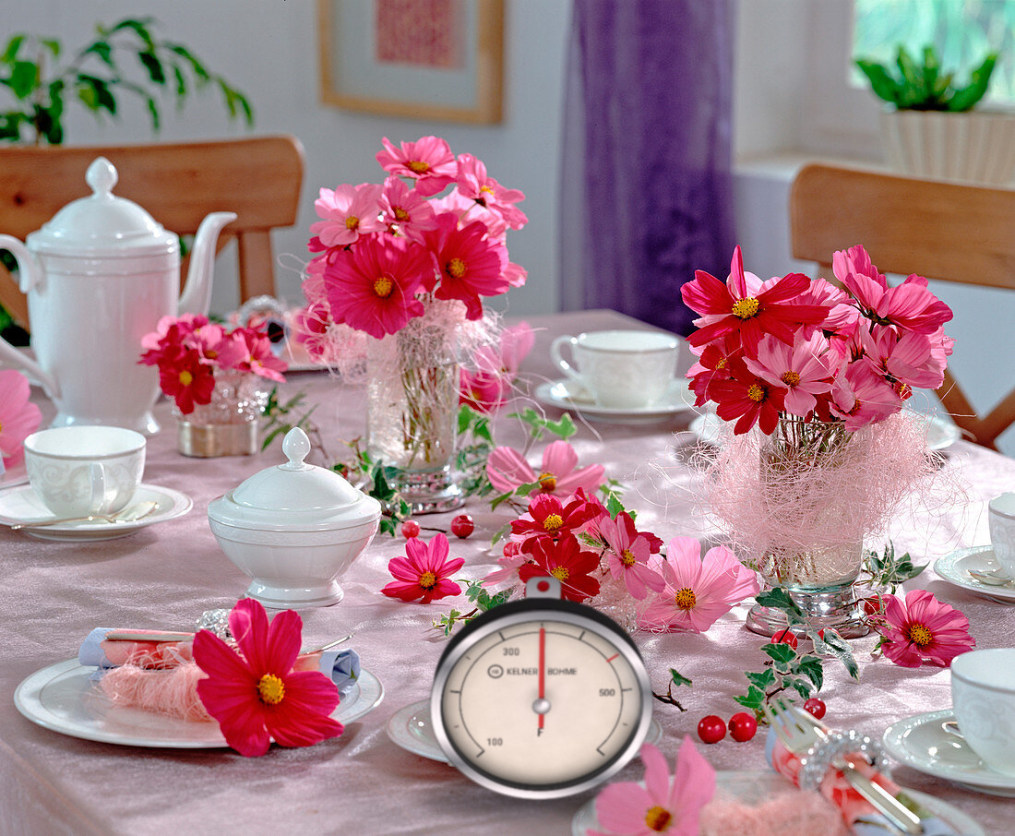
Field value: {"value": 350, "unit": "°F"}
